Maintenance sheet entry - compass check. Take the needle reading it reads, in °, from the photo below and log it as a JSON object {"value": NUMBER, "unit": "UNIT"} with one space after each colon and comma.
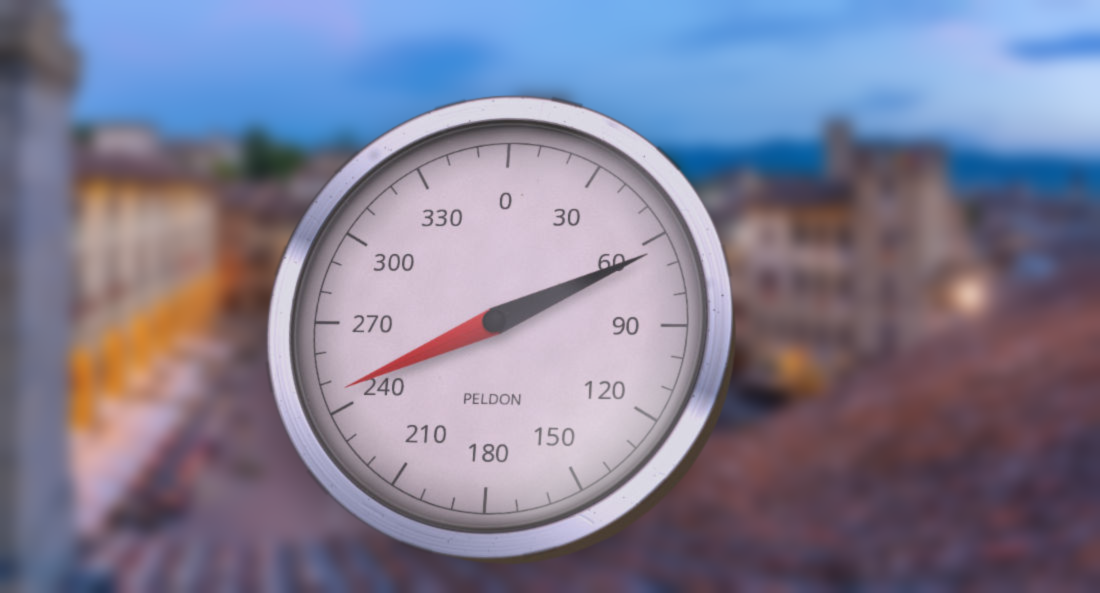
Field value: {"value": 245, "unit": "°"}
